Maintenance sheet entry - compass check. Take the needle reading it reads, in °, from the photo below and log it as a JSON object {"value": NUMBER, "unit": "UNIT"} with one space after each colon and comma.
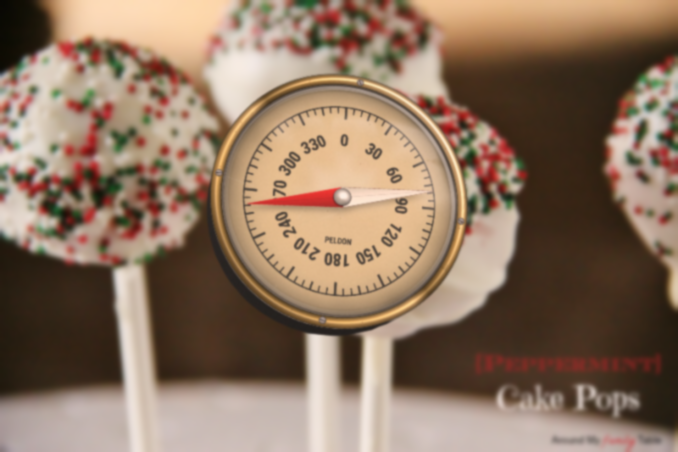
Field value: {"value": 260, "unit": "°"}
